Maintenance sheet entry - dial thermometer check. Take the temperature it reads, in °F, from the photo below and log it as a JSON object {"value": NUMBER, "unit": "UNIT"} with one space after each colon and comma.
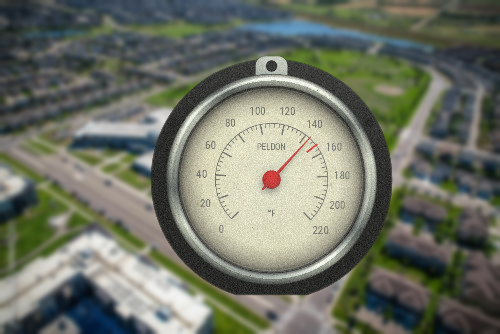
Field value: {"value": 144, "unit": "°F"}
